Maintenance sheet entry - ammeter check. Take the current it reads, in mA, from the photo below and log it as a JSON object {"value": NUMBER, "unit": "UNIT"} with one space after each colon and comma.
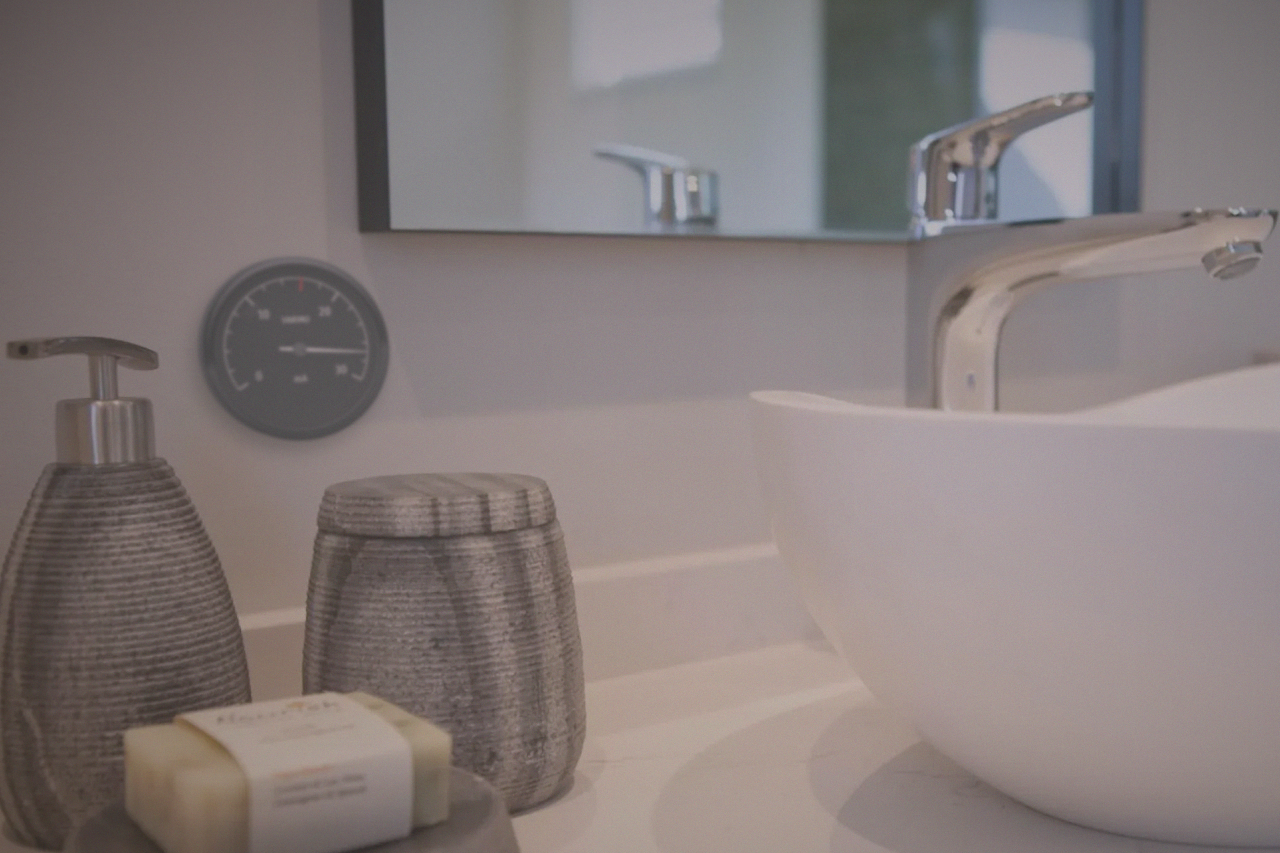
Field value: {"value": 27, "unit": "mA"}
